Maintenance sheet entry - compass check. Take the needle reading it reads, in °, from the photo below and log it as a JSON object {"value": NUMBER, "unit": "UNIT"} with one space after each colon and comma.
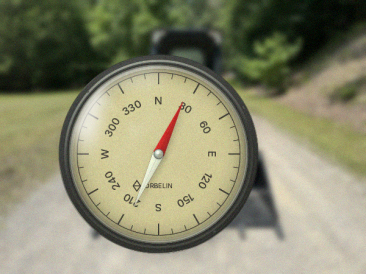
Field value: {"value": 25, "unit": "°"}
